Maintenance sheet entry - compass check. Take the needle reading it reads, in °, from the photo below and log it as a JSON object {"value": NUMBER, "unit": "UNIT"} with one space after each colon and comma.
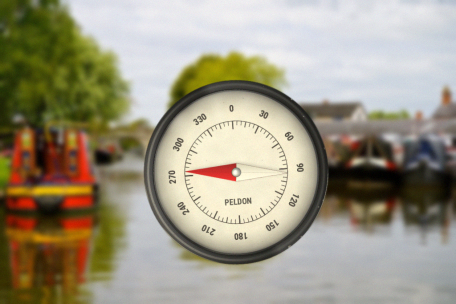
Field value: {"value": 275, "unit": "°"}
